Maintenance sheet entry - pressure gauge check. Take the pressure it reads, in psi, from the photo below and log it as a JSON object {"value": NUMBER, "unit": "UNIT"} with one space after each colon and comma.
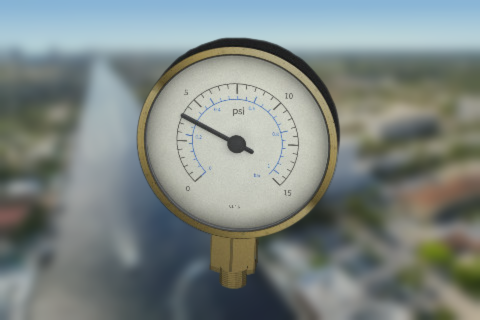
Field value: {"value": 4, "unit": "psi"}
